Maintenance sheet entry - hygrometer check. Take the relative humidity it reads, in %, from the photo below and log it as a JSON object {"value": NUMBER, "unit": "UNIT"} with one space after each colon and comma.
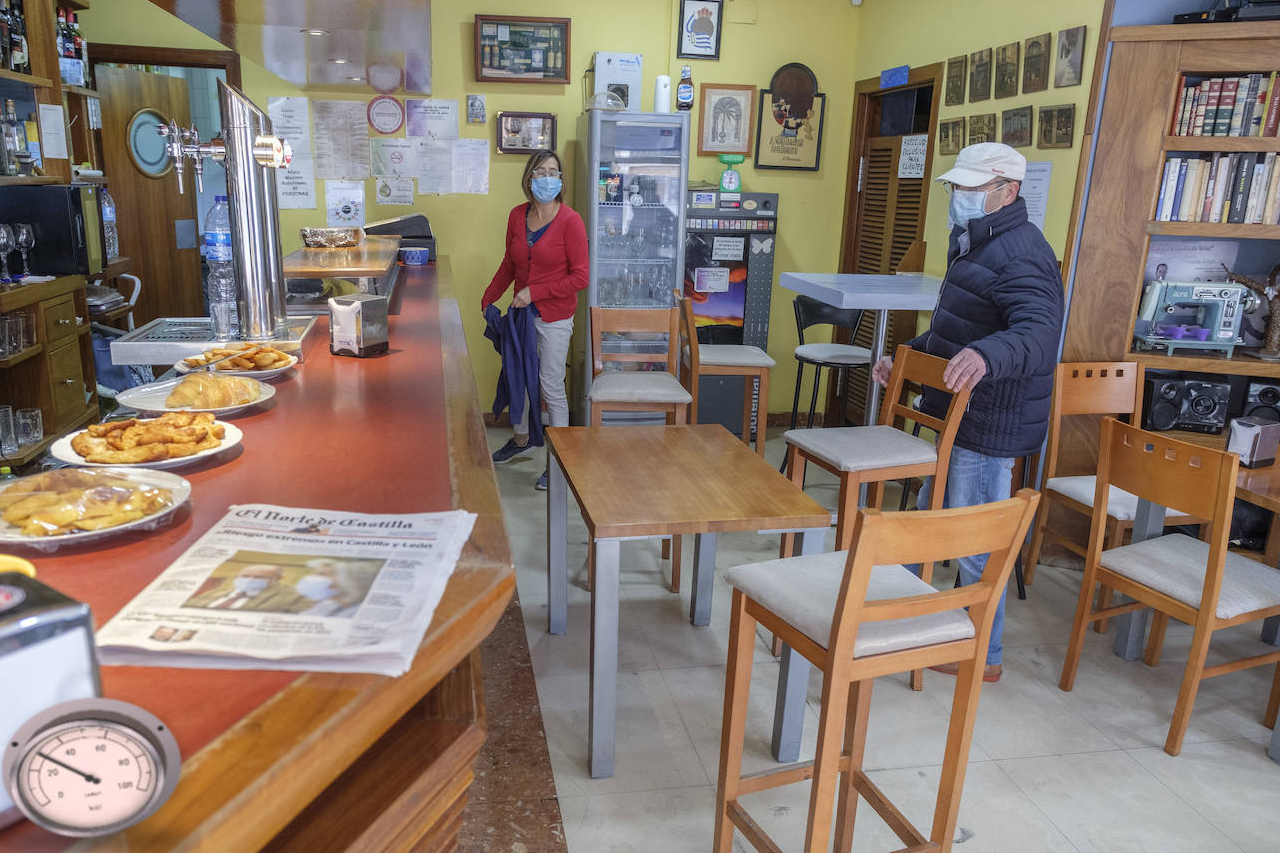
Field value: {"value": 30, "unit": "%"}
